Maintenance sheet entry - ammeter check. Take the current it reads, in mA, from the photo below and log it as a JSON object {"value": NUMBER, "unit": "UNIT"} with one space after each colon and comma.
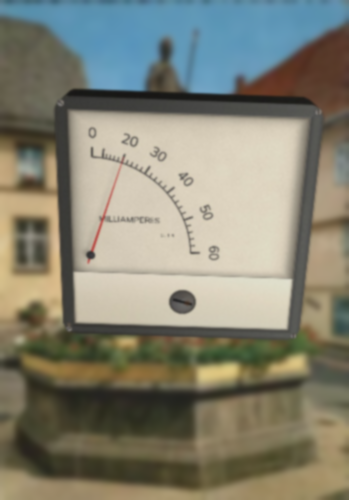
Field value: {"value": 20, "unit": "mA"}
